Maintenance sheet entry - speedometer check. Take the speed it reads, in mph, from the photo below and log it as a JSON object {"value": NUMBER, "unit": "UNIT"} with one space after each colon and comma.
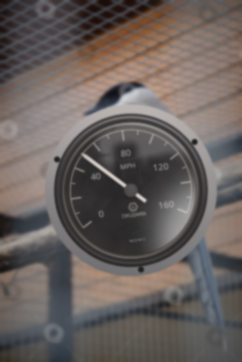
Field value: {"value": 50, "unit": "mph"}
